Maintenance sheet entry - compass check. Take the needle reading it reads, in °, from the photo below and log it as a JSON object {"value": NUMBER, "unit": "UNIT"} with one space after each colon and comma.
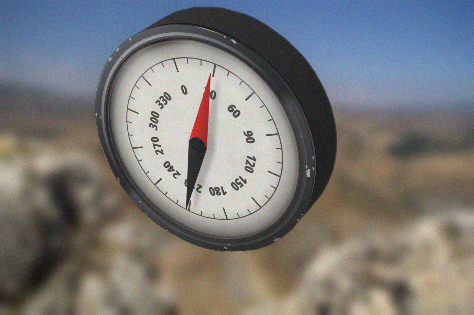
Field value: {"value": 30, "unit": "°"}
